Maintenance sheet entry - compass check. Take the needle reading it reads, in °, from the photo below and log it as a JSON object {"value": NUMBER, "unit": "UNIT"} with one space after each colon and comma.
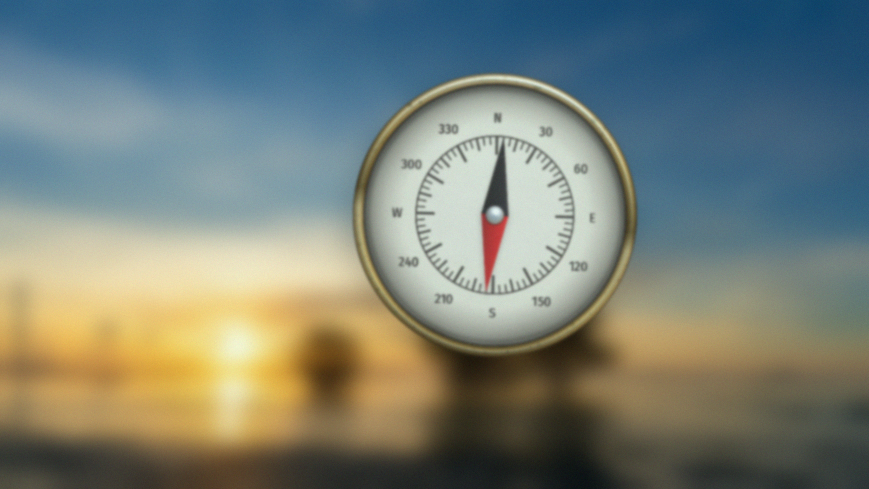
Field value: {"value": 185, "unit": "°"}
